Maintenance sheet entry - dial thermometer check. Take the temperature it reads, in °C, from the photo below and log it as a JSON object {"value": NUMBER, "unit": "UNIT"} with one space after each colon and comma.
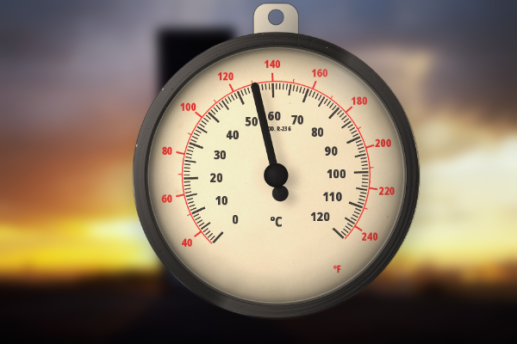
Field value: {"value": 55, "unit": "°C"}
